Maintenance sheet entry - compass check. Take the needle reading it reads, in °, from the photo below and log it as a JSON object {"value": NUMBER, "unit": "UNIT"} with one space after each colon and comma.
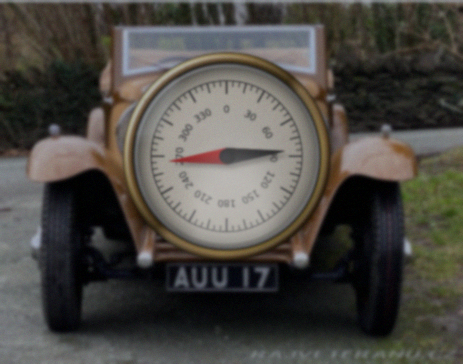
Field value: {"value": 265, "unit": "°"}
